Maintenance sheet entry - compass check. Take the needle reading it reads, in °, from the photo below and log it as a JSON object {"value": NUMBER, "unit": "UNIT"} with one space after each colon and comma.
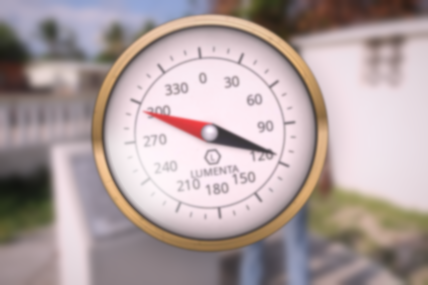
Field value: {"value": 295, "unit": "°"}
